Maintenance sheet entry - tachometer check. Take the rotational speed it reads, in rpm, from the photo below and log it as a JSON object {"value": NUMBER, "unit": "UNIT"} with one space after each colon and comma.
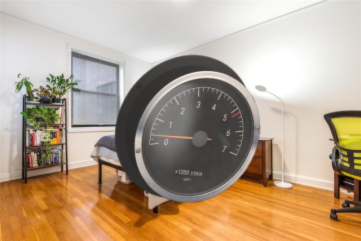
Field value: {"value": 400, "unit": "rpm"}
